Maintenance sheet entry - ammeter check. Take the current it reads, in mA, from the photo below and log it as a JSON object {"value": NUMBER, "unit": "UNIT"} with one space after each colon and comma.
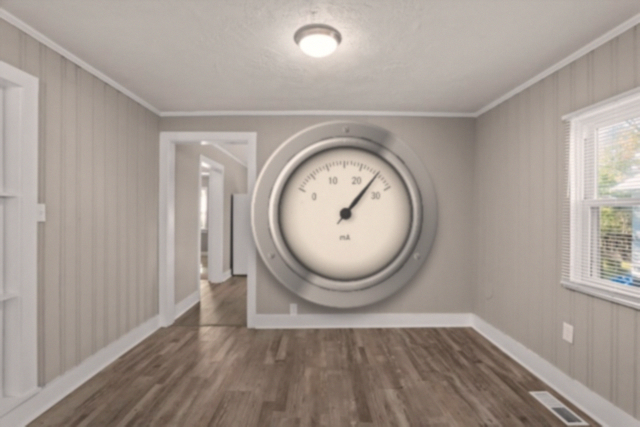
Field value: {"value": 25, "unit": "mA"}
